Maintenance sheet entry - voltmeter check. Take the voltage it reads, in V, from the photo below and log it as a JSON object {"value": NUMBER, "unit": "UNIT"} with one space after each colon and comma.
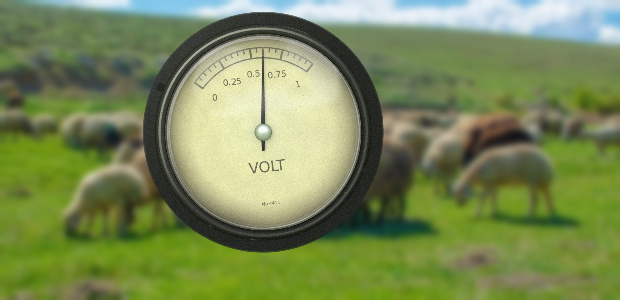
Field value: {"value": 0.6, "unit": "V"}
